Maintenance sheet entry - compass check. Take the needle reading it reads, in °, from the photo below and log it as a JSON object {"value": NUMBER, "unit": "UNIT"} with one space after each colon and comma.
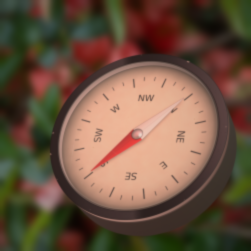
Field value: {"value": 180, "unit": "°"}
